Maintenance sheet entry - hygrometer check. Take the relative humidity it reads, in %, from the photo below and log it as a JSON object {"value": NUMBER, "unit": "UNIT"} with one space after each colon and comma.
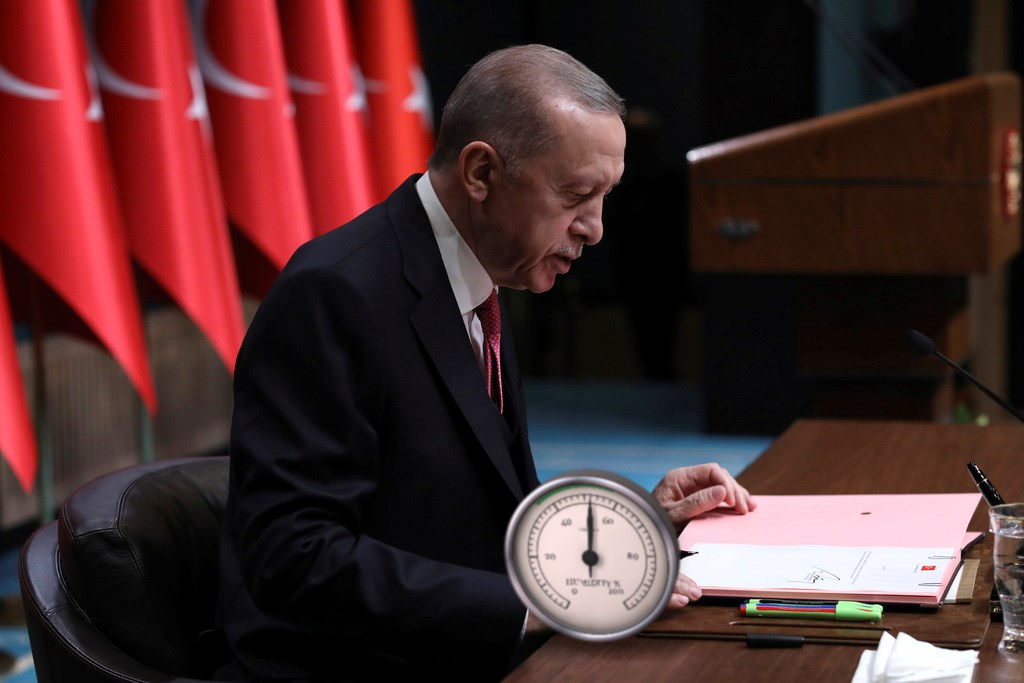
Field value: {"value": 52, "unit": "%"}
